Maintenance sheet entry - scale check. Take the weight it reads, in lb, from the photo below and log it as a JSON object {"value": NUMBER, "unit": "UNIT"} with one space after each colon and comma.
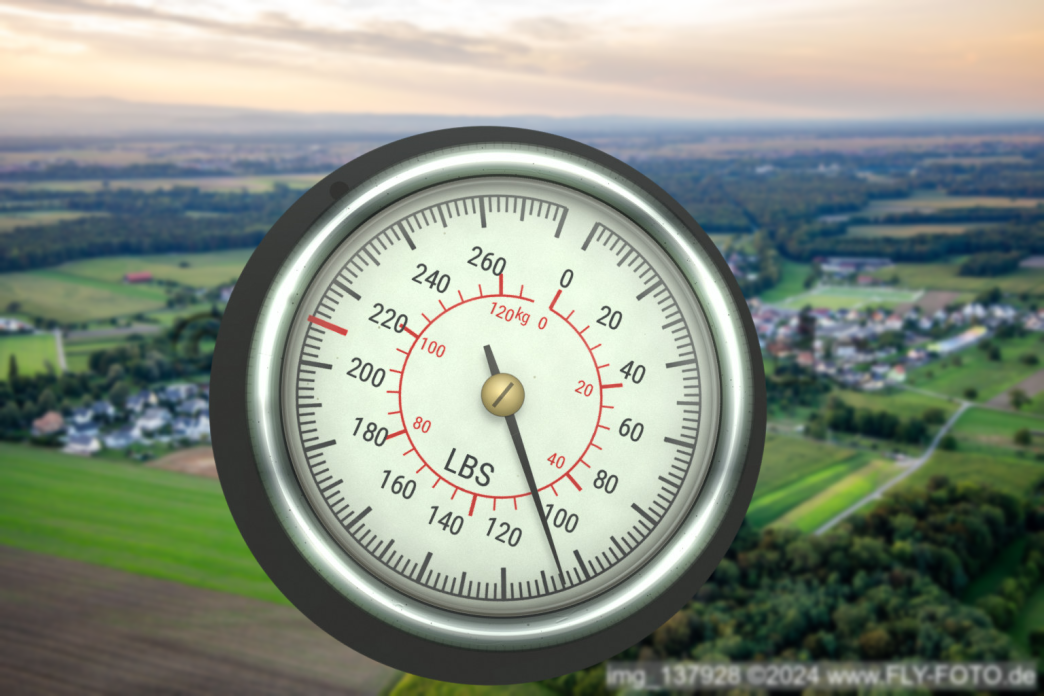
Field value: {"value": 106, "unit": "lb"}
